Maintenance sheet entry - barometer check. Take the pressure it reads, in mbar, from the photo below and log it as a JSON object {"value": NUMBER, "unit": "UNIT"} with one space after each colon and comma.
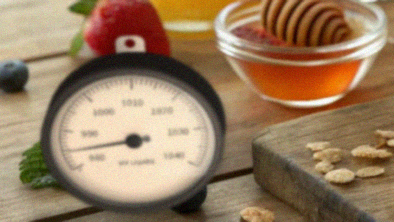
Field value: {"value": 985, "unit": "mbar"}
